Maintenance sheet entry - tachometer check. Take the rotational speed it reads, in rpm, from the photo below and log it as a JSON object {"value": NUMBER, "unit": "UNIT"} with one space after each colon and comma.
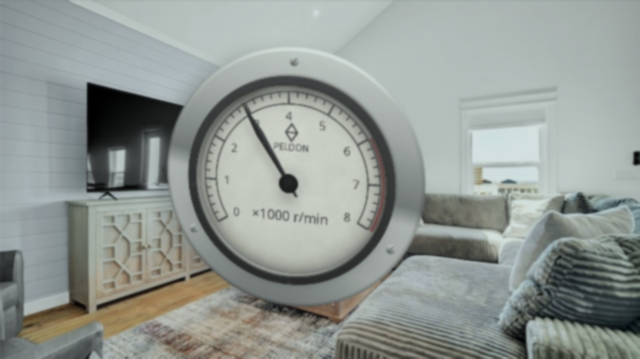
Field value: {"value": 3000, "unit": "rpm"}
